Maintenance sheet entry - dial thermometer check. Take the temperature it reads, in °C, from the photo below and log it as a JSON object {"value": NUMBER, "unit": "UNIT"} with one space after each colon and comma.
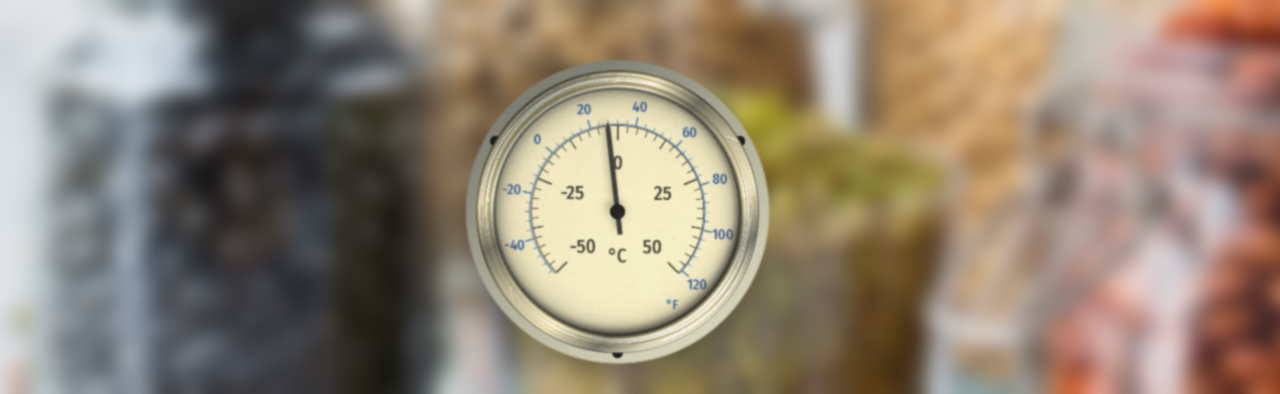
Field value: {"value": -2.5, "unit": "°C"}
